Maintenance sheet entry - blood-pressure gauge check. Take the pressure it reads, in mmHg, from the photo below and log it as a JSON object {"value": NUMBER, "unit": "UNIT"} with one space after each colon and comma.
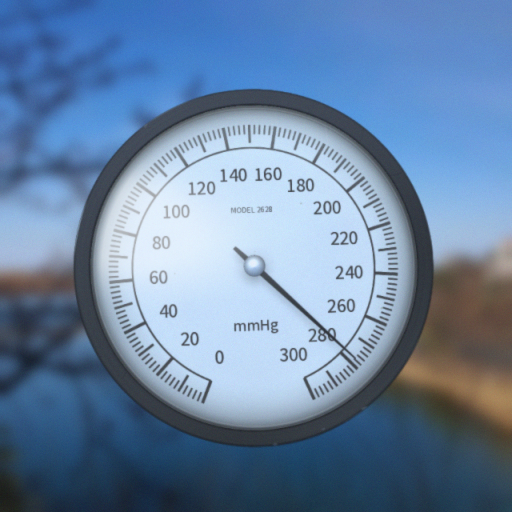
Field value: {"value": 278, "unit": "mmHg"}
